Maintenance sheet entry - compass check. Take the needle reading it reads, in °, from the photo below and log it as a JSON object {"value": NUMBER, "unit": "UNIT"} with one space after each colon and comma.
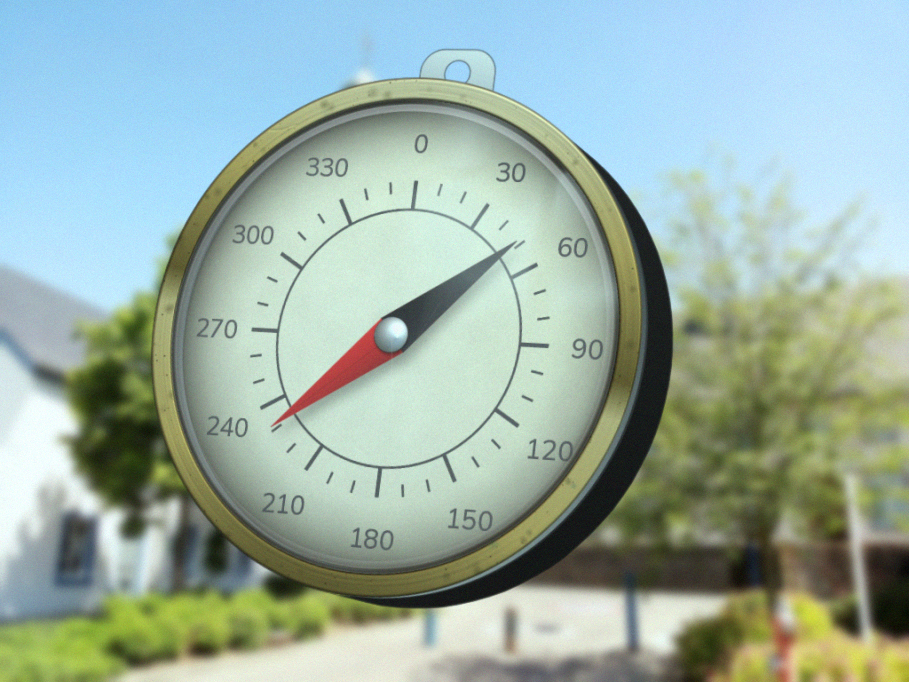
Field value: {"value": 230, "unit": "°"}
